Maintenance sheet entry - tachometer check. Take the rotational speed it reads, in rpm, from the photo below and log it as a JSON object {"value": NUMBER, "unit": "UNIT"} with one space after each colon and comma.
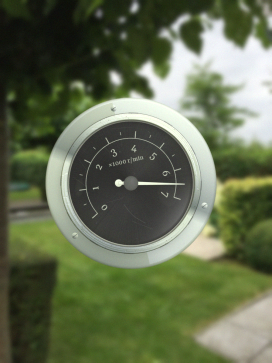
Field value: {"value": 6500, "unit": "rpm"}
